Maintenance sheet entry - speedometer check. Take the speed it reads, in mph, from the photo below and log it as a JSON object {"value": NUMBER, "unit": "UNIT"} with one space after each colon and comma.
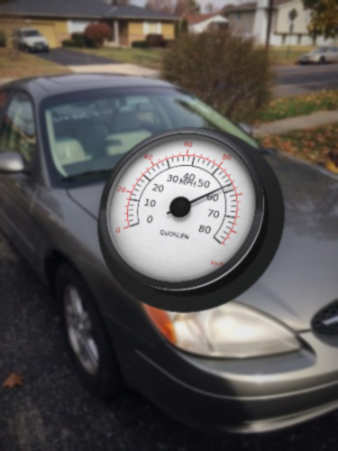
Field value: {"value": 58, "unit": "mph"}
